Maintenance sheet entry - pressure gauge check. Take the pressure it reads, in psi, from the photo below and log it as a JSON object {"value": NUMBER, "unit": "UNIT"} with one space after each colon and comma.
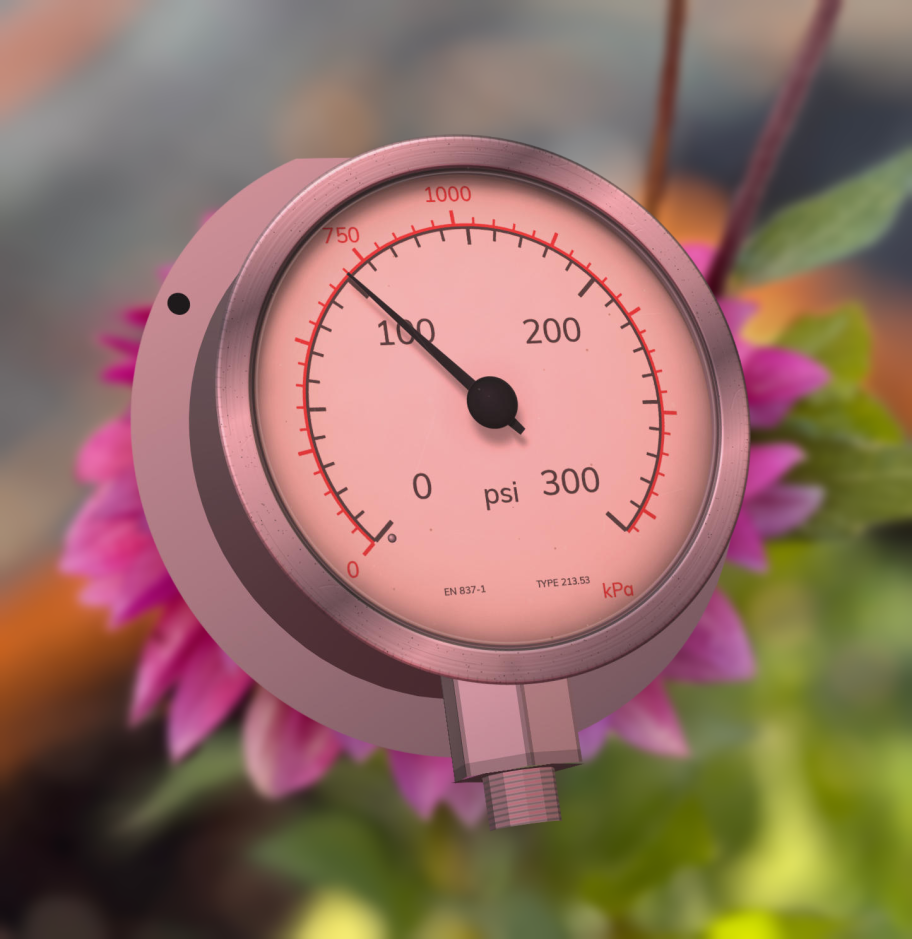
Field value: {"value": 100, "unit": "psi"}
